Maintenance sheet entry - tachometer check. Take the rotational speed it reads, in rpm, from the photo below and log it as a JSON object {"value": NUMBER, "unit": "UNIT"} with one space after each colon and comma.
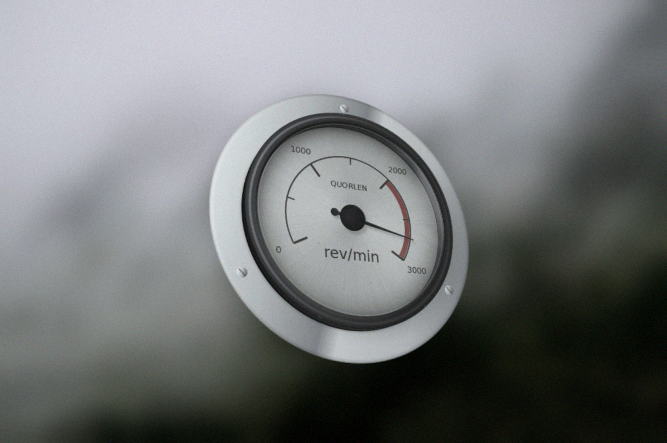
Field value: {"value": 2750, "unit": "rpm"}
